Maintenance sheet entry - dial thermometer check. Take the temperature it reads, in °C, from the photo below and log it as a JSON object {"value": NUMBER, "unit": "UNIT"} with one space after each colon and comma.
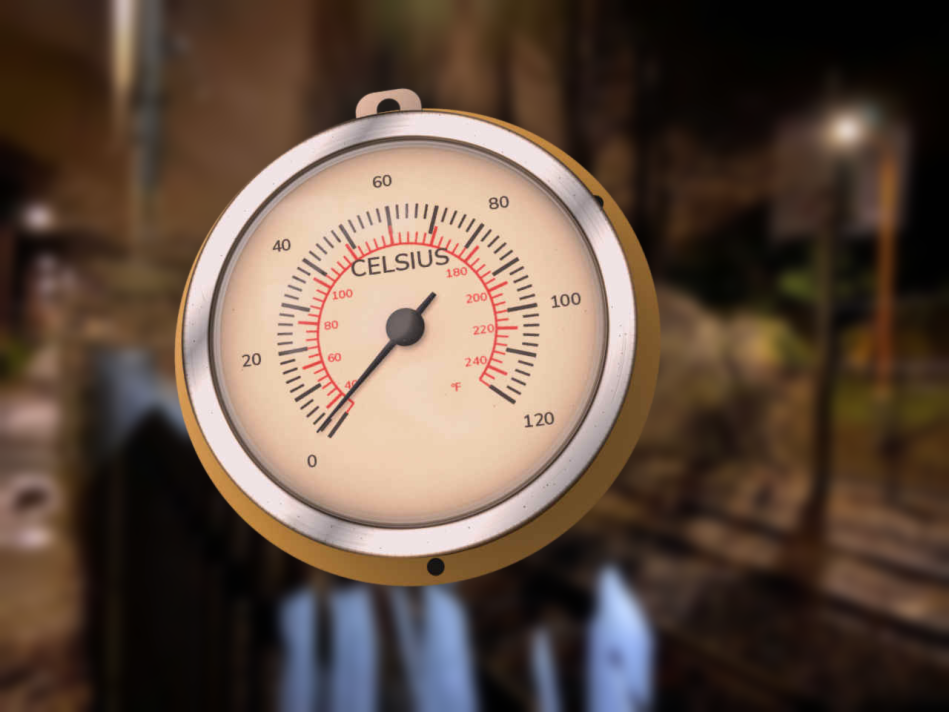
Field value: {"value": 2, "unit": "°C"}
